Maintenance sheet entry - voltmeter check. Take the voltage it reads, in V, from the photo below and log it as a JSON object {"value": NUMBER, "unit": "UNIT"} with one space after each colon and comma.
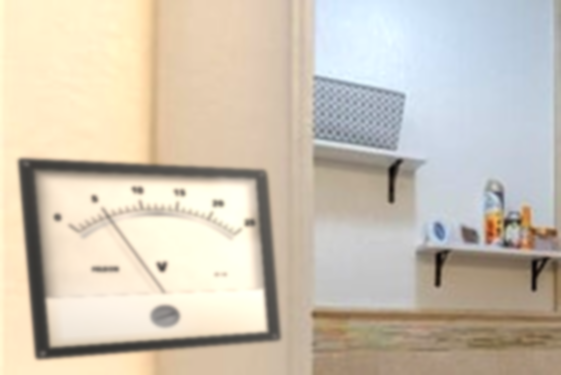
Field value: {"value": 5, "unit": "V"}
